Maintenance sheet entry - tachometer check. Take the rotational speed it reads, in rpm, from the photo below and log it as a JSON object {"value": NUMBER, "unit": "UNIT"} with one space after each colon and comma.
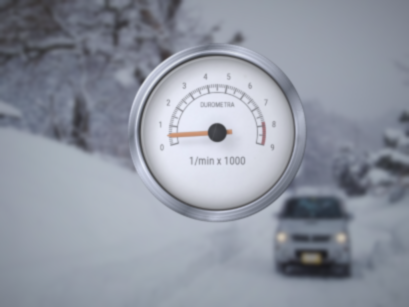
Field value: {"value": 500, "unit": "rpm"}
